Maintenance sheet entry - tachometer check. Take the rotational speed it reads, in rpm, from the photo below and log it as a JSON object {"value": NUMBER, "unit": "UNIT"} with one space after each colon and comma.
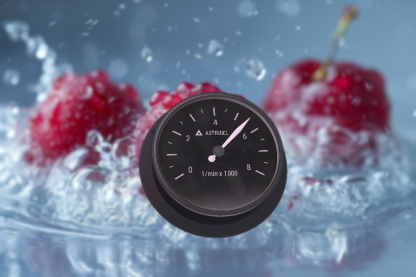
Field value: {"value": 5500, "unit": "rpm"}
